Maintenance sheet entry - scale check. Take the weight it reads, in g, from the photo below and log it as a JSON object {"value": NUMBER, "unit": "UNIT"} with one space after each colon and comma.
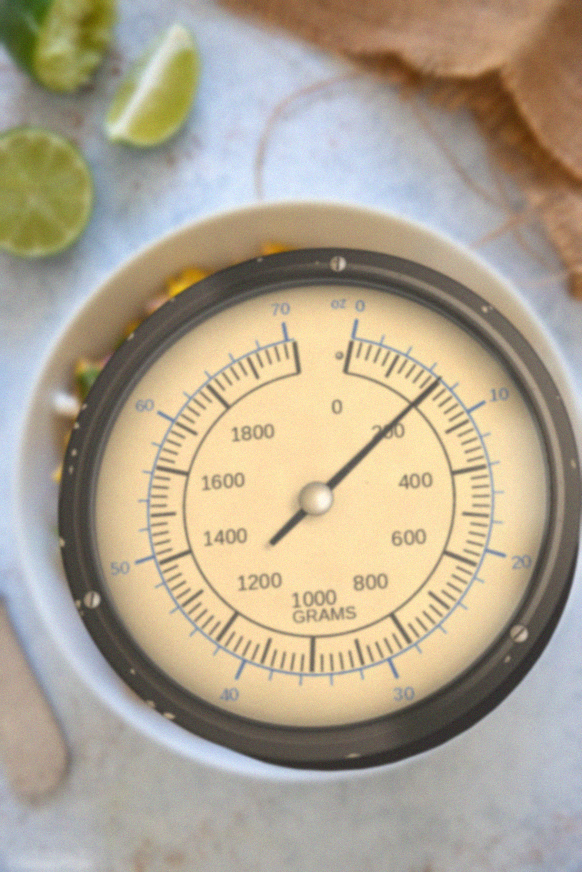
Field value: {"value": 200, "unit": "g"}
